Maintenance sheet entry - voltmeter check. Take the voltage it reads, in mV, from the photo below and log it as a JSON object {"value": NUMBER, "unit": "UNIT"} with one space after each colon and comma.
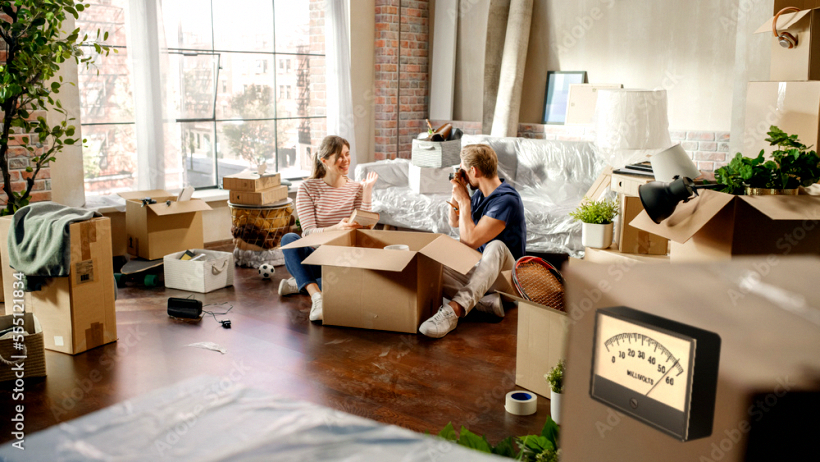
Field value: {"value": 55, "unit": "mV"}
